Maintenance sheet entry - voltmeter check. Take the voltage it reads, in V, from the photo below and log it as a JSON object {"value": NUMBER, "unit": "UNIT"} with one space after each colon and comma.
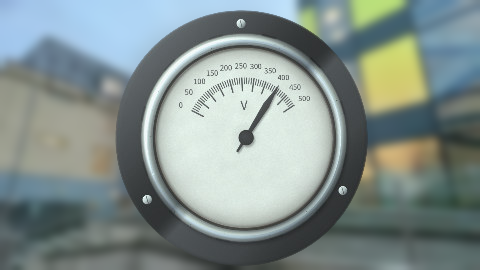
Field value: {"value": 400, "unit": "V"}
